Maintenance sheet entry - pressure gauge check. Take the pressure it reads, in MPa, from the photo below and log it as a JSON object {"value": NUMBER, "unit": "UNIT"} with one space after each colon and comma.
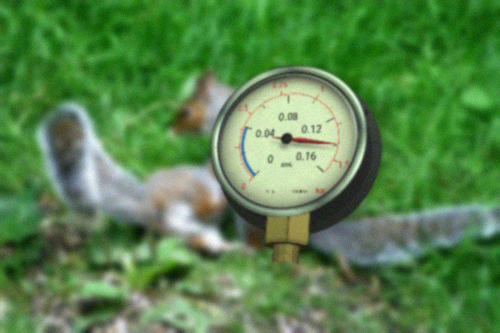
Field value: {"value": 0.14, "unit": "MPa"}
